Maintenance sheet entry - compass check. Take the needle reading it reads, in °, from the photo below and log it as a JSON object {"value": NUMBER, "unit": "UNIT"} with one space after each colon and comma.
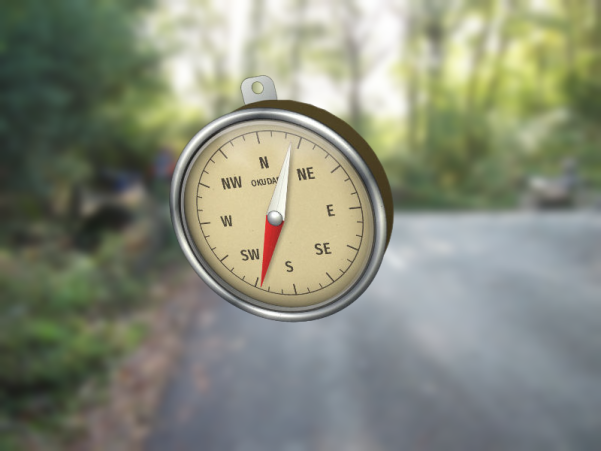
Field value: {"value": 205, "unit": "°"}
